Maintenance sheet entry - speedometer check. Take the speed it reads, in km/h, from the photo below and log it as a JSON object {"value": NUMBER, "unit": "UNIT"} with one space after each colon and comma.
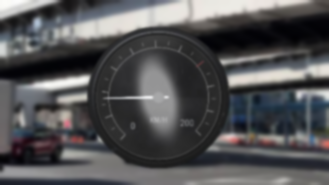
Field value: {"value": 35, "unit": "km/h"}
